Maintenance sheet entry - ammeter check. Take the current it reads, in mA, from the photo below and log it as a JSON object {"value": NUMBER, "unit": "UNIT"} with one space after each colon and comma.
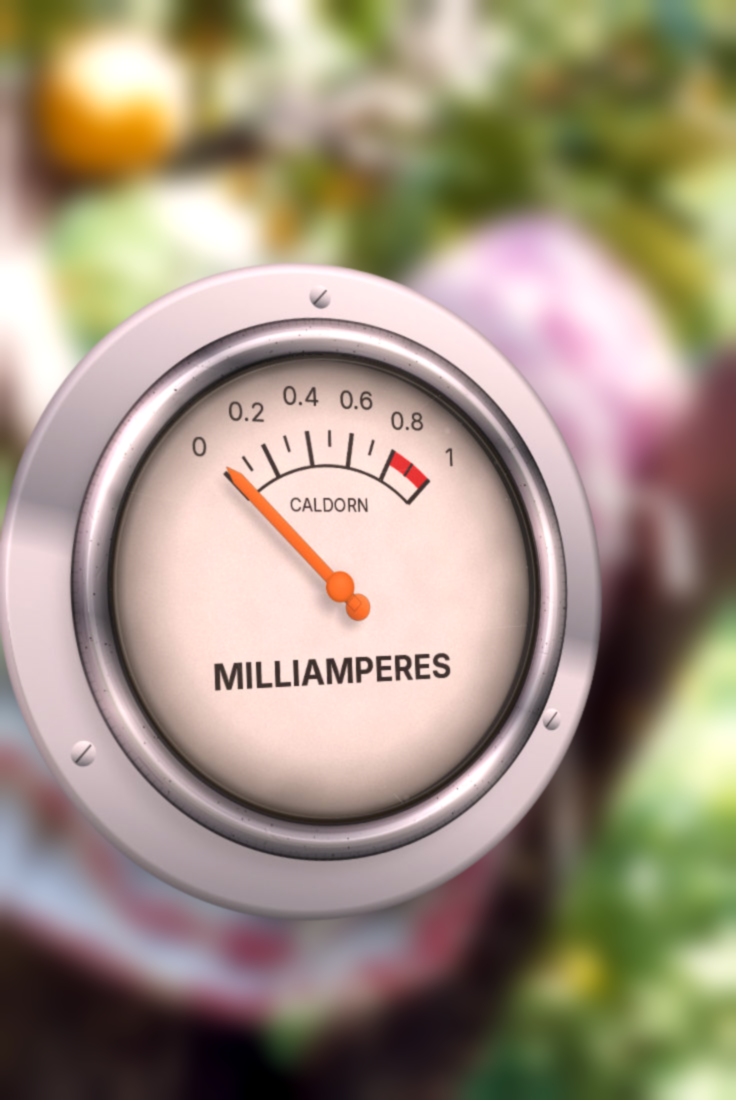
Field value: {"value": 0, "unit": "mA"}
